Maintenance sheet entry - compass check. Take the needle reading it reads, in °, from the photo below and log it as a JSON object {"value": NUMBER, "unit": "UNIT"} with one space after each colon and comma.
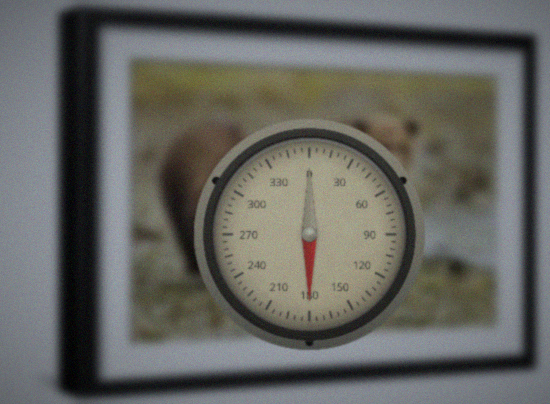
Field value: {"value": 180, "unit": "°"}
